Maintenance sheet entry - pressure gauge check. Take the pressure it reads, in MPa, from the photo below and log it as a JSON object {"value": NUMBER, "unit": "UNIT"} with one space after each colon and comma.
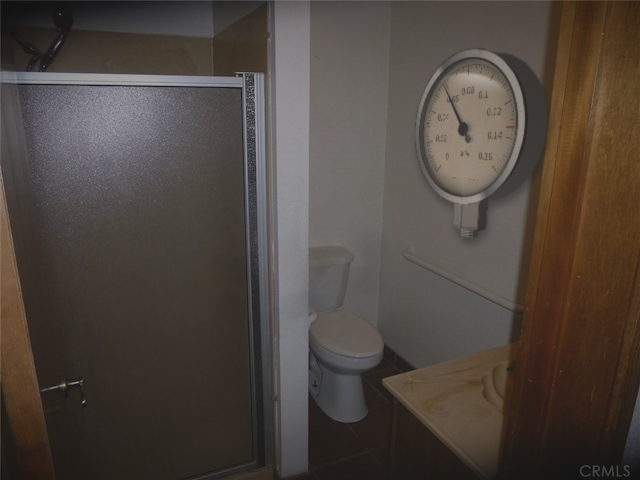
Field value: {"value": 0.06, "unit": "MPa"}
